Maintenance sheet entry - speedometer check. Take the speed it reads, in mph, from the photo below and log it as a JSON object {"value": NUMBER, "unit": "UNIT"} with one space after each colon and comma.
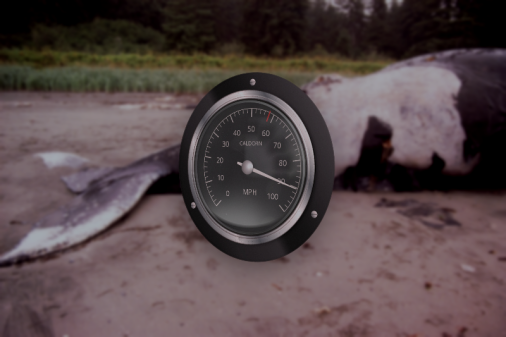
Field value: {"value": 90, "unit": "mph"}
